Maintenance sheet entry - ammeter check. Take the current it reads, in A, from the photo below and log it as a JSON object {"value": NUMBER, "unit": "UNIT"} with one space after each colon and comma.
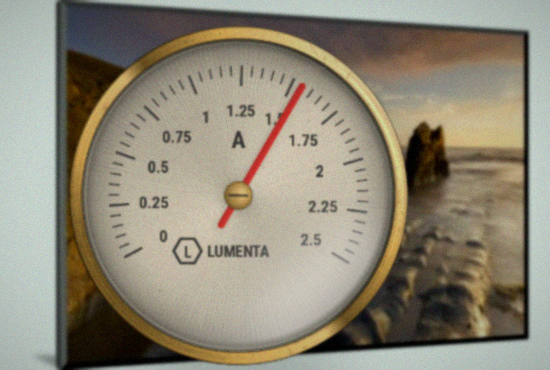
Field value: {"value": 1.55, "unit": "A"}
